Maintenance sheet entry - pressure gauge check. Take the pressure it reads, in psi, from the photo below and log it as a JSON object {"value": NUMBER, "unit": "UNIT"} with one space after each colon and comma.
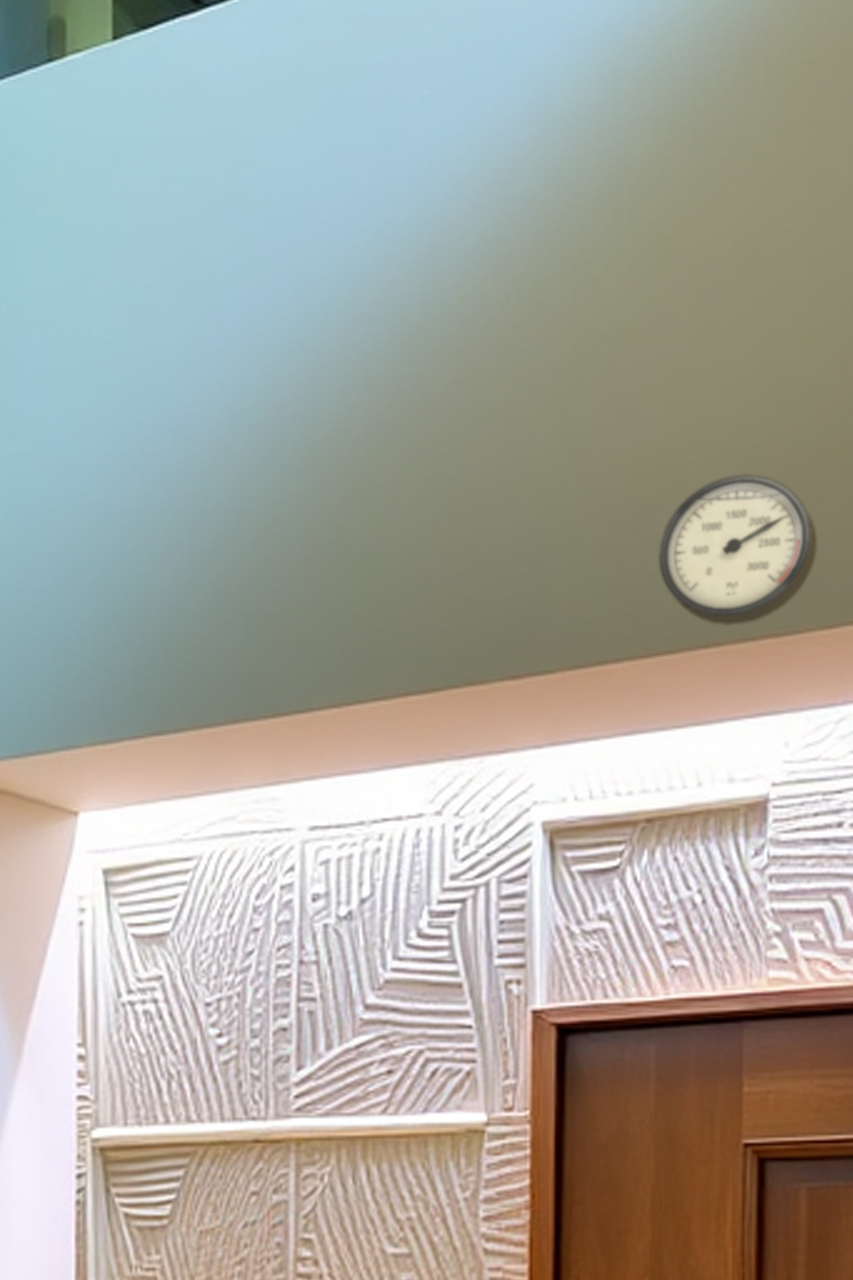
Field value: {"value": 2200, "unit": "psi"}
